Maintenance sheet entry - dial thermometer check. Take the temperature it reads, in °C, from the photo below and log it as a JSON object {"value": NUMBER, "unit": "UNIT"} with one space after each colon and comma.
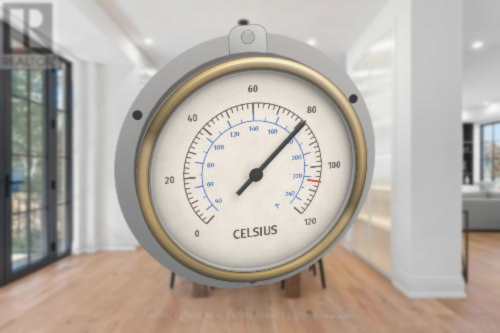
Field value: {"value": 80, "unit": "°C"}
